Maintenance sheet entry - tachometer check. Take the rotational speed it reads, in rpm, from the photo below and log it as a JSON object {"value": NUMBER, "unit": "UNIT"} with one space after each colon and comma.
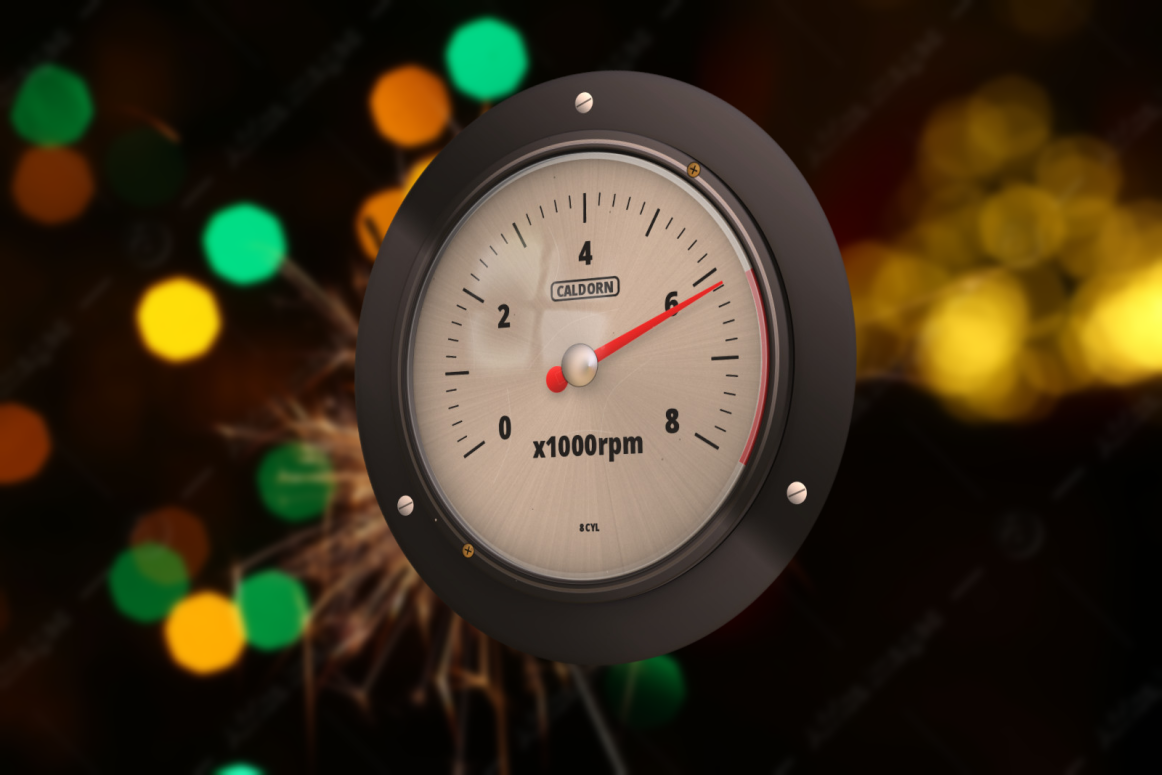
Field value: {"value": 6200, "unit": "rpm"}
